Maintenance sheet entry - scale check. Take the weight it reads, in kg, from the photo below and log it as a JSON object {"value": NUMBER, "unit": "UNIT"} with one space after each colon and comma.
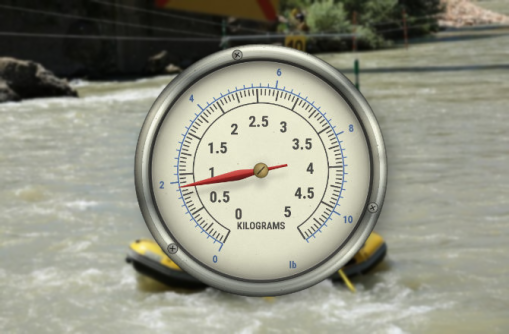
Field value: {"value": 0.85, "unit": "kg"}
